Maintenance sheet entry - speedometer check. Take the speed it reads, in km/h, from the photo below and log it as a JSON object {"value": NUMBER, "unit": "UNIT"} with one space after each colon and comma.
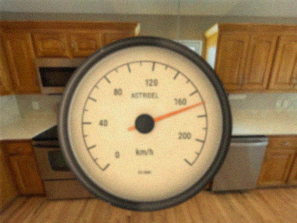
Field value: {"value": 170, "unit": "km/h"}
